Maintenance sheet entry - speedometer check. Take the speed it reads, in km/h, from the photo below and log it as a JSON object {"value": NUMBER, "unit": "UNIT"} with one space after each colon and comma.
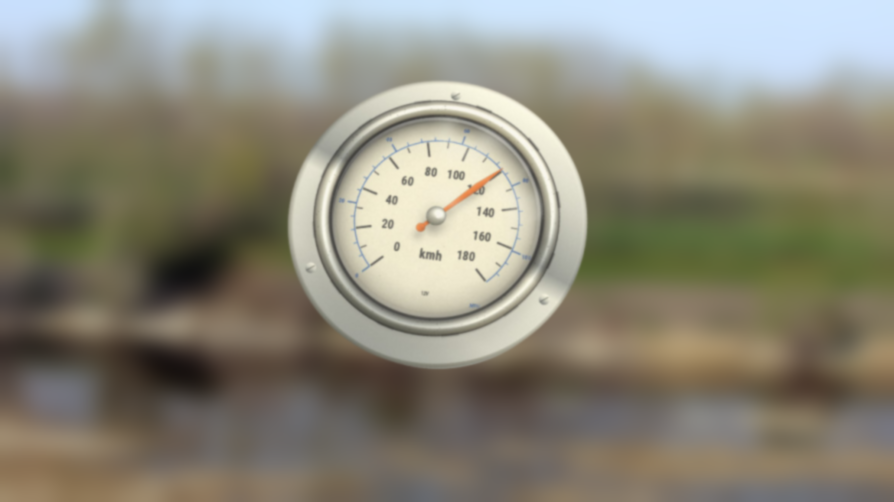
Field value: {"value": 120, "unit": "km/h"}
